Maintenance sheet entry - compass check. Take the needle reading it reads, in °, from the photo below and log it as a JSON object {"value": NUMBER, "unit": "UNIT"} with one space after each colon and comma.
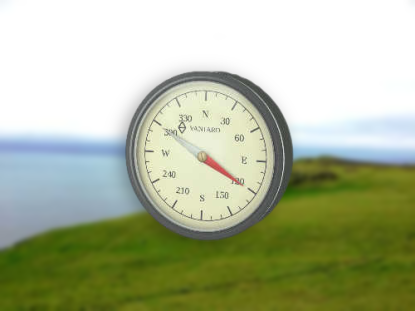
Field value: {"value": 120, "unit": "°"}
